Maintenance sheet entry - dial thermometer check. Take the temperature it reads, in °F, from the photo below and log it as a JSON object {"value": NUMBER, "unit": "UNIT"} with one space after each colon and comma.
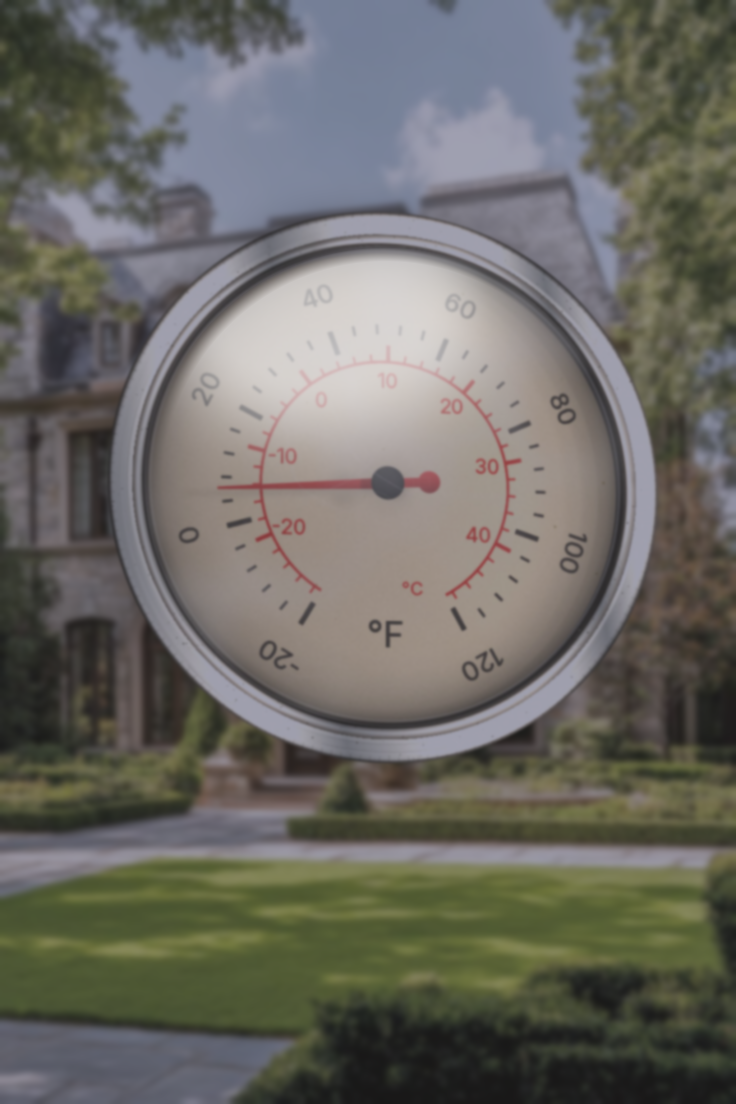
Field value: {"value": 6, "unit": "°F"}
